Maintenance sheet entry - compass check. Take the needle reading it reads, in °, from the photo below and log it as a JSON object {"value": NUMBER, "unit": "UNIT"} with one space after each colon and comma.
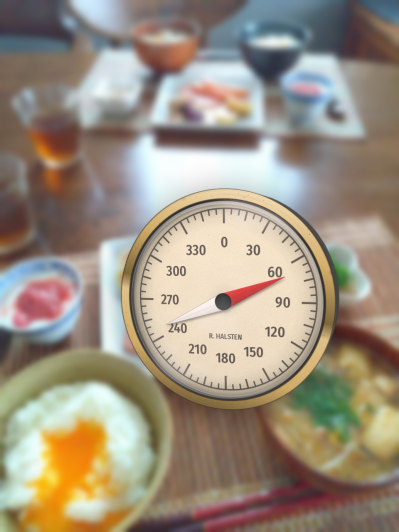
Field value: {"value": 67.5, "unit": "°"}
